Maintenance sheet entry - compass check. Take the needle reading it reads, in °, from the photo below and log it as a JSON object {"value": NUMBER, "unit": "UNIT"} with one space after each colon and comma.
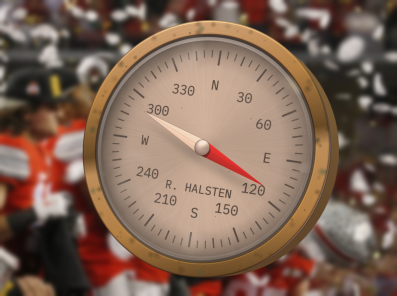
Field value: {"value": 112.5, "unit": "°"}
